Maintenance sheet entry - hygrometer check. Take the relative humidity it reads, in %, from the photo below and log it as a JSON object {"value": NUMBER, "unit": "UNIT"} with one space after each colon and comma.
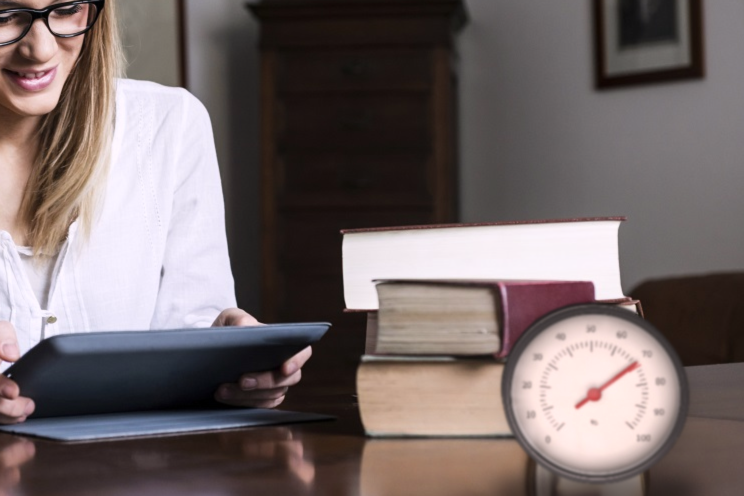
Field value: {"value": 70, "unit": "%"}
